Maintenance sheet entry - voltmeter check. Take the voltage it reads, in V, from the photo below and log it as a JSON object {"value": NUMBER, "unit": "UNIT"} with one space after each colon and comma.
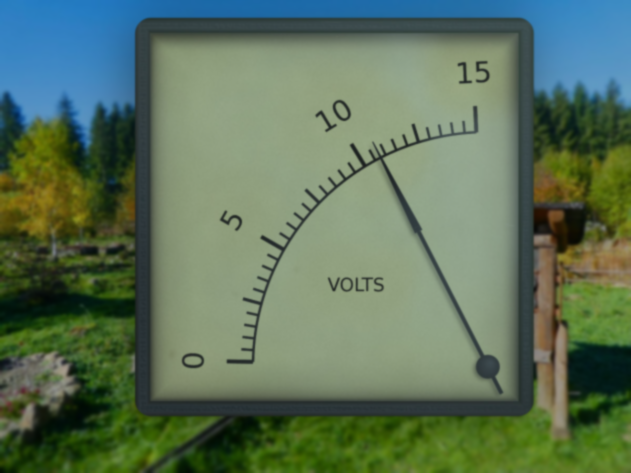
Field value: {"value": 10.75, "unit": "V"}
